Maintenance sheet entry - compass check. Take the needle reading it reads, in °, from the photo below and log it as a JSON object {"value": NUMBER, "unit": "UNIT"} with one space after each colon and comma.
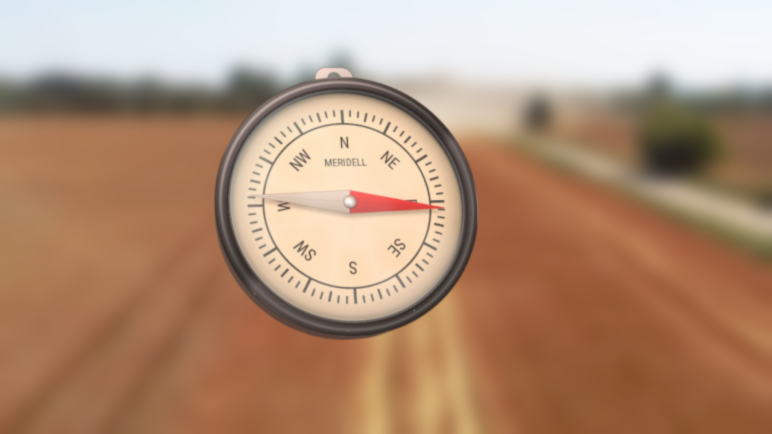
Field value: {"value": 95, "unit": "°"}
